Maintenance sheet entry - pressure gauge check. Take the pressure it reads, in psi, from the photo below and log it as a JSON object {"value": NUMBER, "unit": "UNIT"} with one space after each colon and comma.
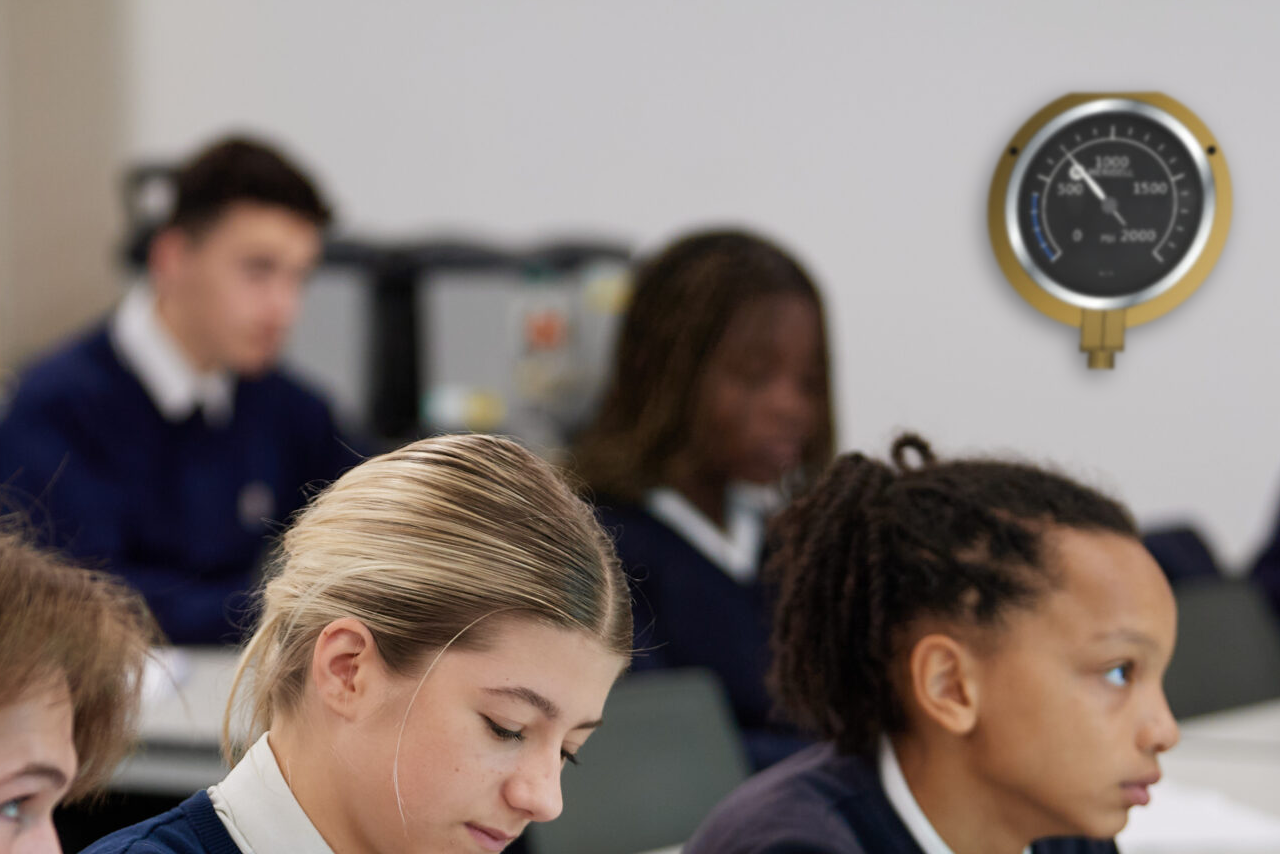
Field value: {"value": 700, "unit": "psi"}
